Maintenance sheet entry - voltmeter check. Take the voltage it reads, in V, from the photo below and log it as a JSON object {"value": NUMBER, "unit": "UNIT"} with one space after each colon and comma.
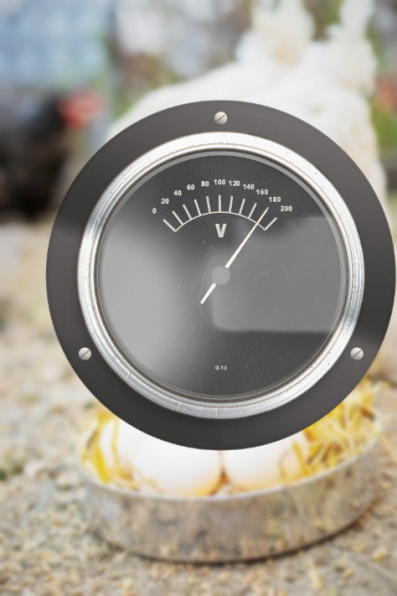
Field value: {"value": 180, "unit": "V"}
